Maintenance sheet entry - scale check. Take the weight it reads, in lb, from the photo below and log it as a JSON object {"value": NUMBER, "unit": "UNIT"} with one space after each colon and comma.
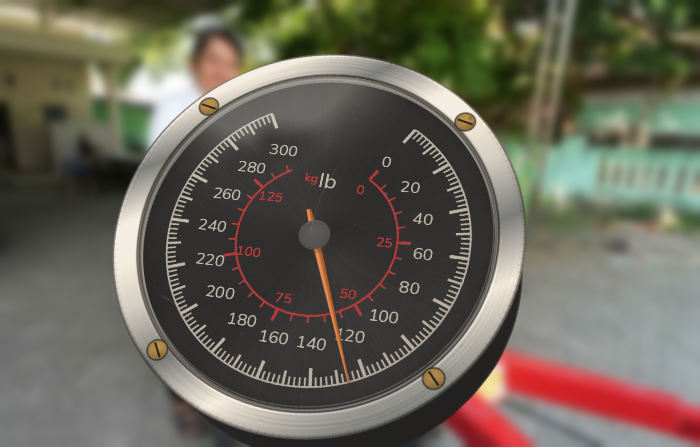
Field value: {"value": 126, "unit": "lb"}
